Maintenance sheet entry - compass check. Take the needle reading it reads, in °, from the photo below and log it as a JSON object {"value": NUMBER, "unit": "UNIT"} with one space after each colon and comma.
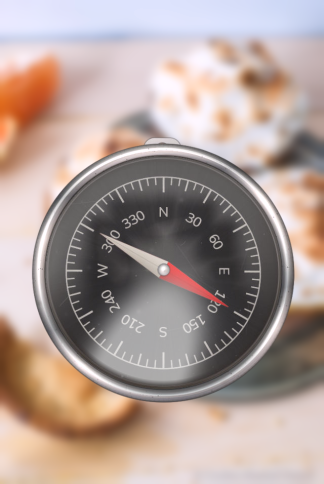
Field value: {"value": 120, "unit": "°"}
